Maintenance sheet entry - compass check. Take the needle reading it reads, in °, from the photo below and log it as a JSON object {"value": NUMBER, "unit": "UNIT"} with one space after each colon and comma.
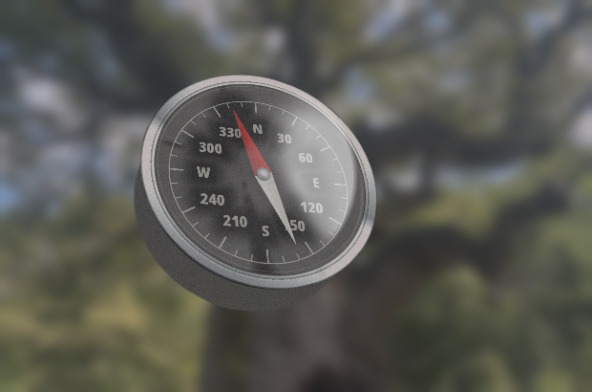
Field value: {"value": 340, "unit": "°"}
